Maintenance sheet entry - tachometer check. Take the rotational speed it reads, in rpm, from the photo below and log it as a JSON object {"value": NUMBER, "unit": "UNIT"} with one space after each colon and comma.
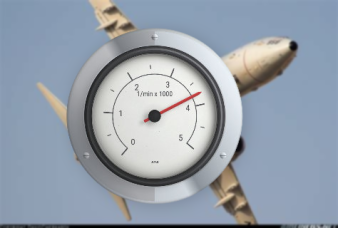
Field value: {"value": 3750, "unit": "rpm"}
